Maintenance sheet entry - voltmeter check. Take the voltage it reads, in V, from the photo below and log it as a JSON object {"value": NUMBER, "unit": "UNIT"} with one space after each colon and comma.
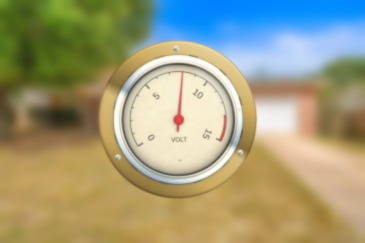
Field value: {"value": 8, "unit": "V"}
